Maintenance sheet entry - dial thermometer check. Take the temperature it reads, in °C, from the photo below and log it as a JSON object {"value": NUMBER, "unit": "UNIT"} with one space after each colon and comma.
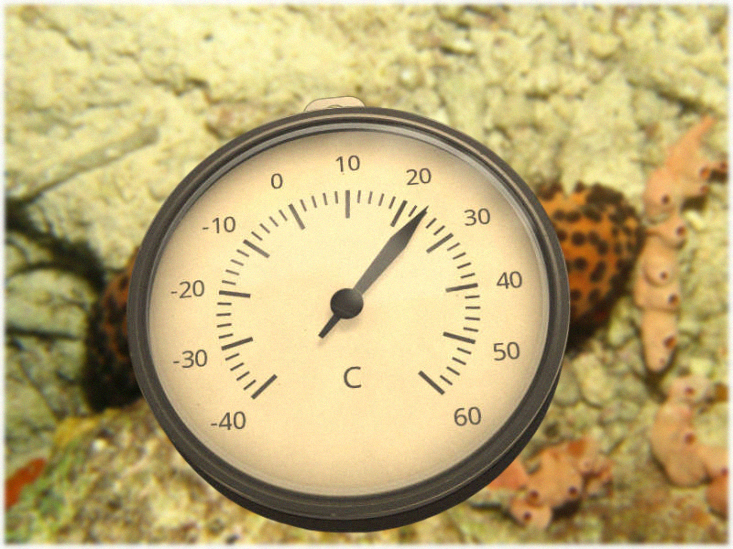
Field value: {"value": 24, "unit": "°C"}
